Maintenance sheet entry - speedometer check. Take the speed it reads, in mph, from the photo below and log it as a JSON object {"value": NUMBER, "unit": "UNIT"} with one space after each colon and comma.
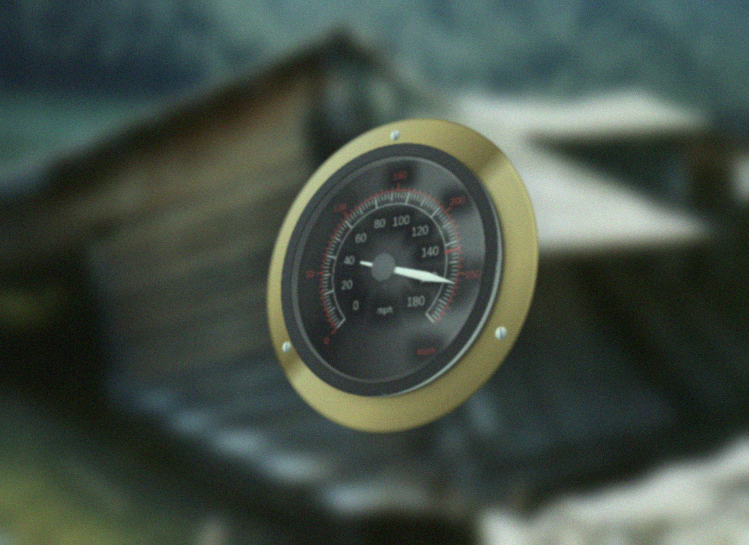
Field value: {"value": 160, "unit": "mph"}
